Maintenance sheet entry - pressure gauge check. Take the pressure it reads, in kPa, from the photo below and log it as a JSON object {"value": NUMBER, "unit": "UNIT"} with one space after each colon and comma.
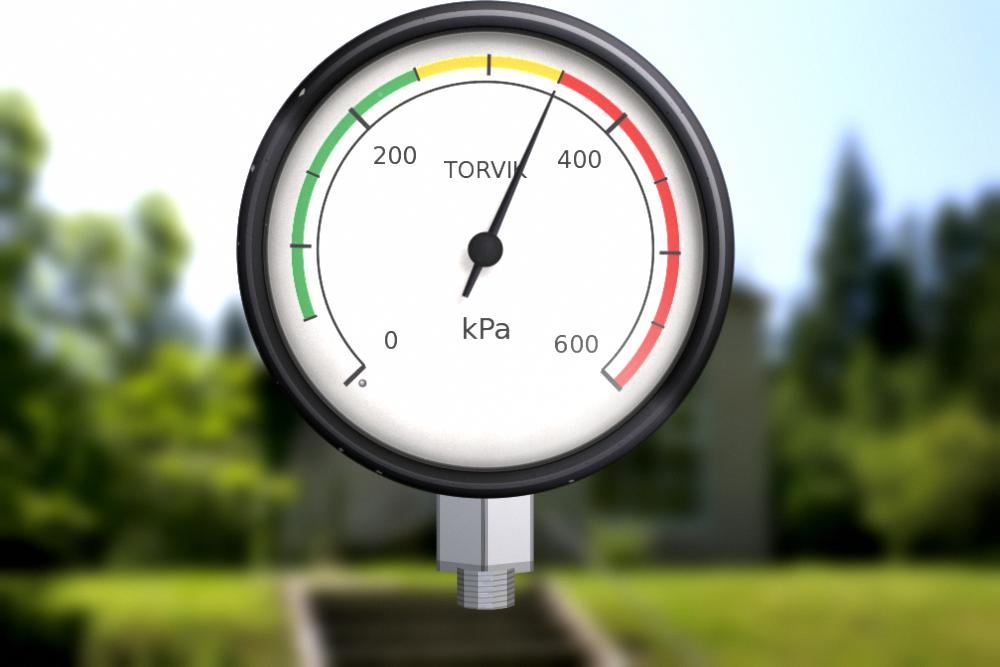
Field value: {"value": 350, "unit": "kPa"}
